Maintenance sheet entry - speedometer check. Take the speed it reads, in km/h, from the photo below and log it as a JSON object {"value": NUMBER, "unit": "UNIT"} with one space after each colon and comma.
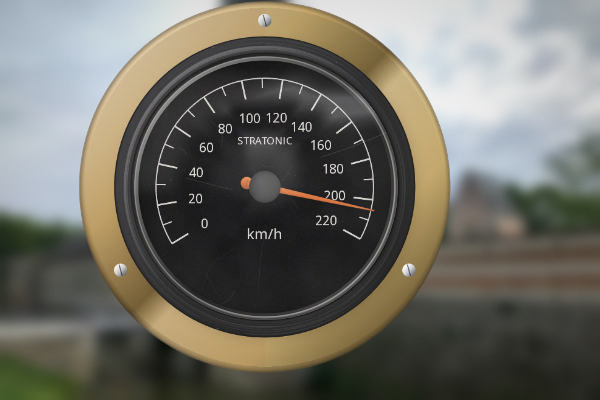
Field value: {"value": 205, "unit": "km/h"}
